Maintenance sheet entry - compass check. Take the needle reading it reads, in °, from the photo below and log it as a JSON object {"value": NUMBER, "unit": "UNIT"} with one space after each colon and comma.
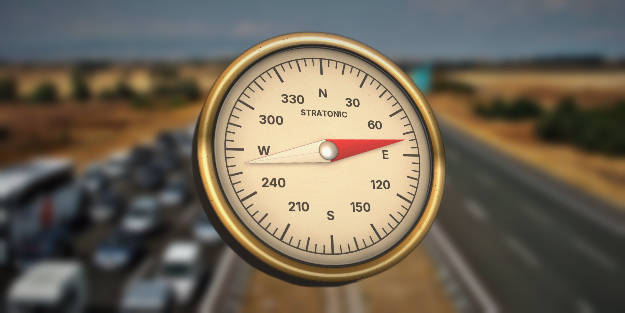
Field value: {"value": 80, "unit": "°"}
